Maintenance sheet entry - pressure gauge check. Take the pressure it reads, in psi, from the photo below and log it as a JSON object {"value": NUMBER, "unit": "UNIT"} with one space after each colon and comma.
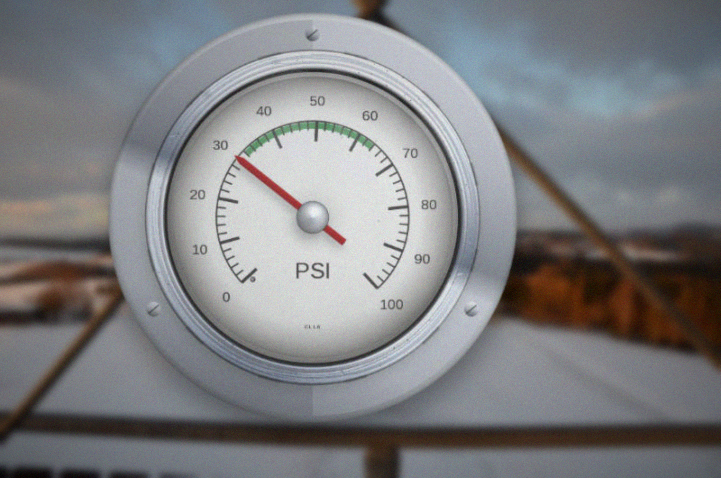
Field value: {"value": 30, "unit": "psi"}
